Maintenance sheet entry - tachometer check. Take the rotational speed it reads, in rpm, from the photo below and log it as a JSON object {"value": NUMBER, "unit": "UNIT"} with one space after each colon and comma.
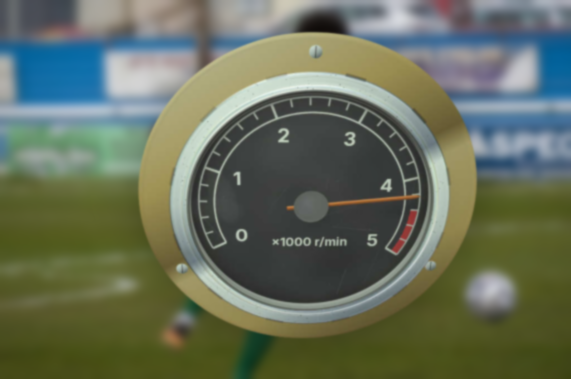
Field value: {"value": 4200, "unit": "rpm"}
